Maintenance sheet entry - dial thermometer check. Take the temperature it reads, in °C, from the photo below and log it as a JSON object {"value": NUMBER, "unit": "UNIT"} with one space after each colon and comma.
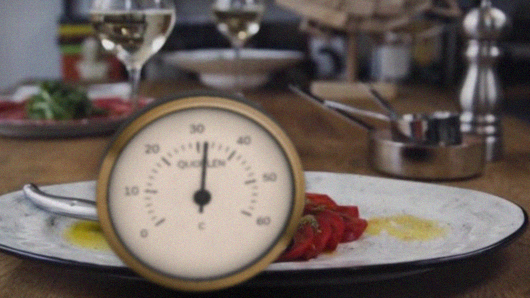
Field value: {"value": 32, "unit": "°C"}
